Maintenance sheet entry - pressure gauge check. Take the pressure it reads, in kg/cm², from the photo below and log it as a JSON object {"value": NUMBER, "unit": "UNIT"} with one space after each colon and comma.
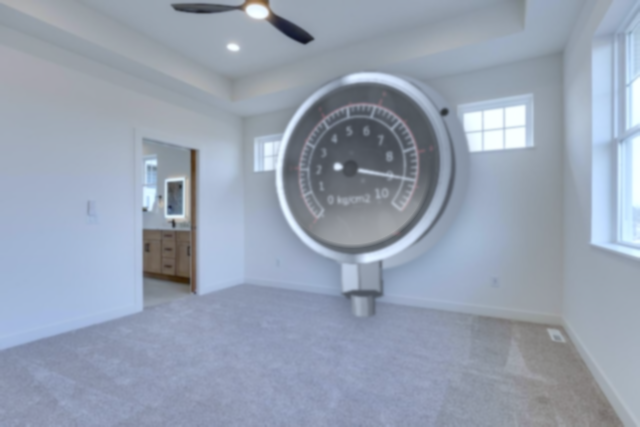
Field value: {"value": 9, "unit": "kg/cm²"}
